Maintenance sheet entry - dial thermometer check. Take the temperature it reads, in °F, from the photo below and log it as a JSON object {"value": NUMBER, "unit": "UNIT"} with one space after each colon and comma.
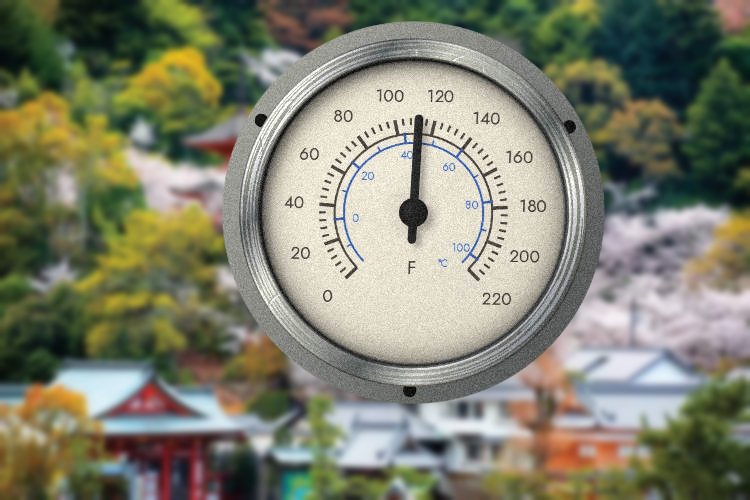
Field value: {"value": 112, "unit": "°F"}
